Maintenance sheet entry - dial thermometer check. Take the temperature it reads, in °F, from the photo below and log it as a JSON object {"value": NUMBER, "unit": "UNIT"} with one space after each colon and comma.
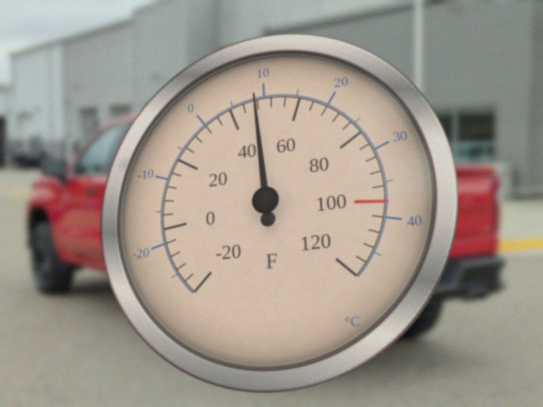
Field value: {"value": 48, "unit": "°F"}
